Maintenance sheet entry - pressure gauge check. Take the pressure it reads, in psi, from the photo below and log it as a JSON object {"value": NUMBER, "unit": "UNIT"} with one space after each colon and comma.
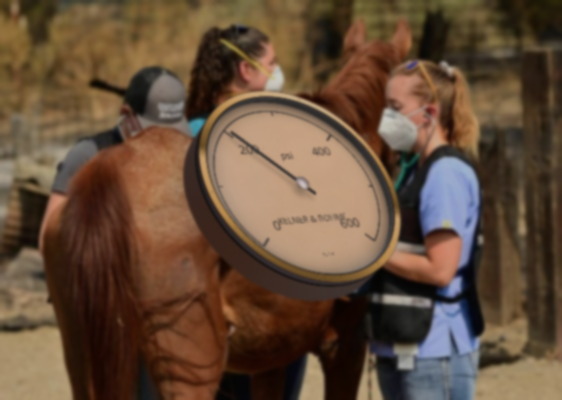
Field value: {"value": 200, "unit": "psi"}
